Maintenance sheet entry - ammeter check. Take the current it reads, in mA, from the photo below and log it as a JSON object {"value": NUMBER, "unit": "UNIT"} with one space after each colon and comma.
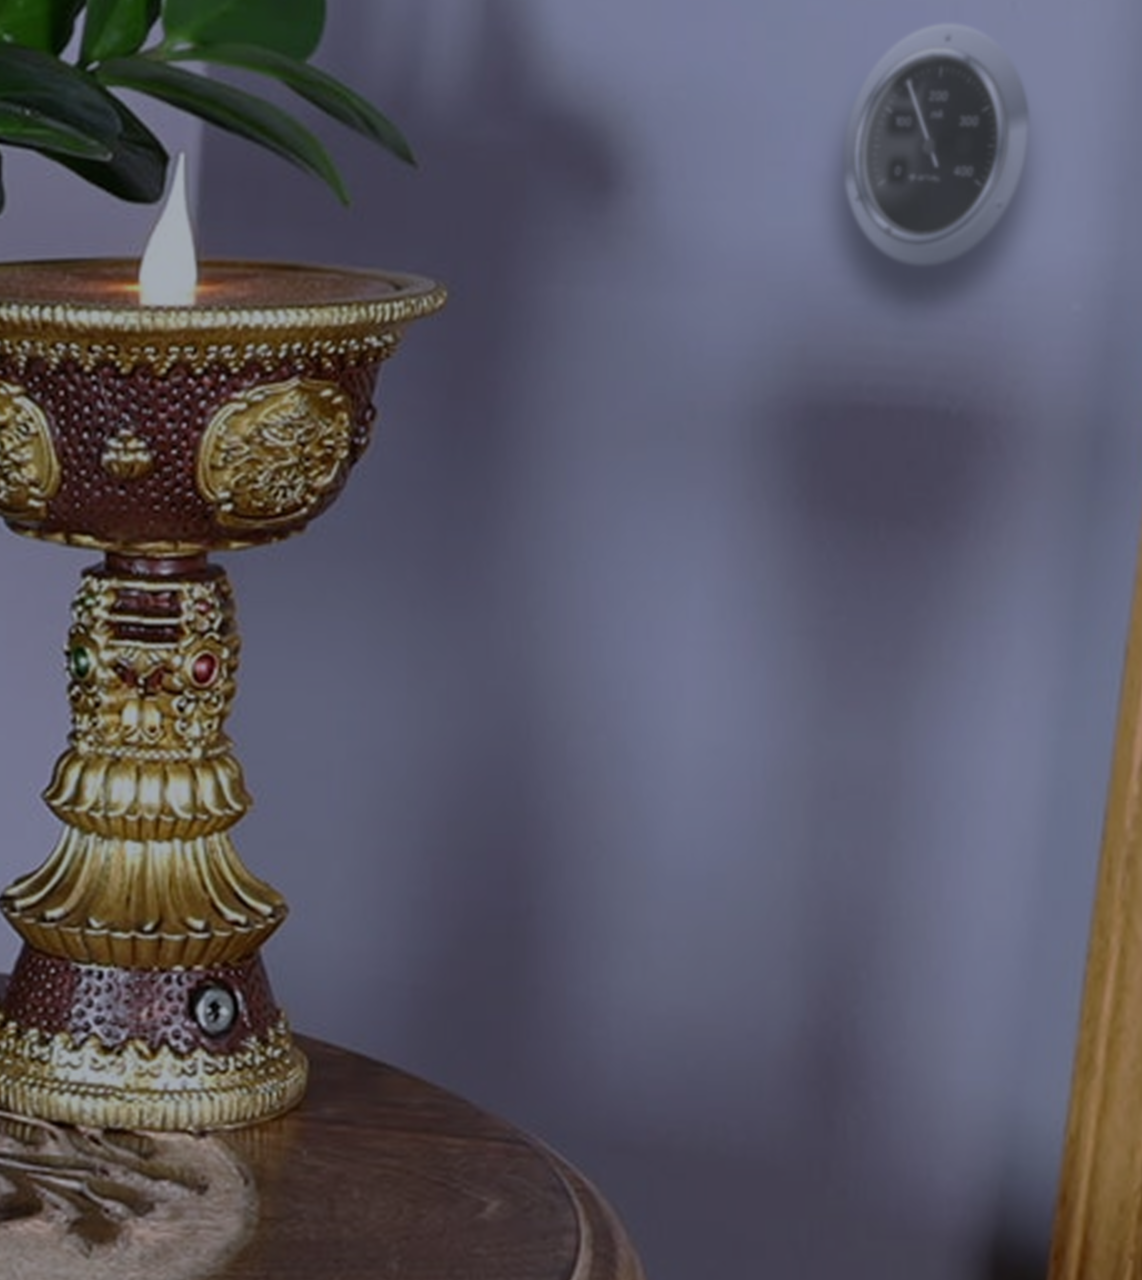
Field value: {"value": 150, "unit": "mA"}
